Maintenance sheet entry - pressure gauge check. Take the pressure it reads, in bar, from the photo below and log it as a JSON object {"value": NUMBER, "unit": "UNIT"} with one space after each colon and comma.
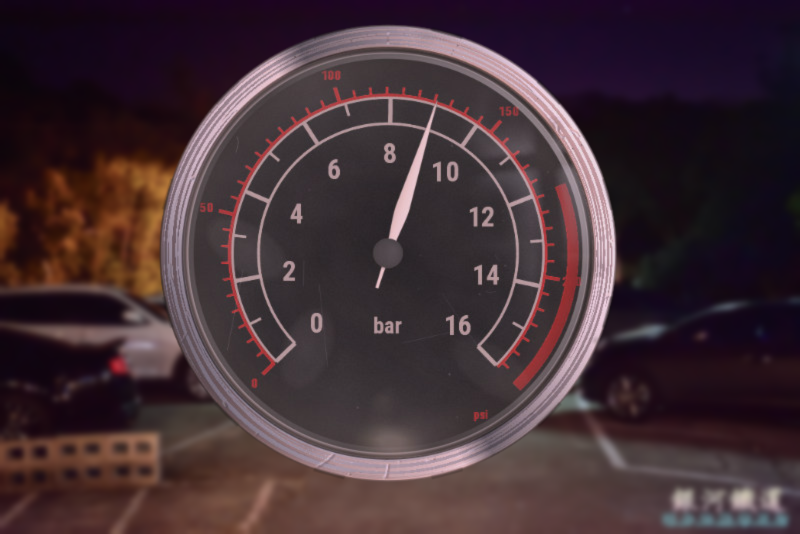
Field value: {"value": 9, "unit": "bar"}
